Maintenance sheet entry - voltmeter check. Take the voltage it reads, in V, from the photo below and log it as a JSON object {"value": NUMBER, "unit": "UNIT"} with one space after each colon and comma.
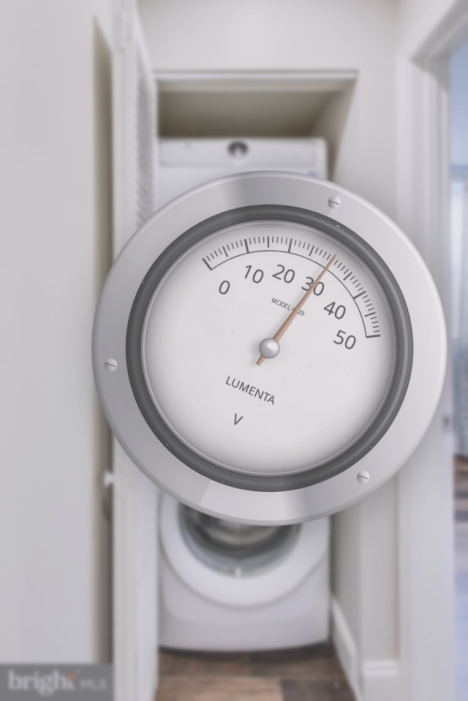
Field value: {"value": 30, "unit": "V"}
